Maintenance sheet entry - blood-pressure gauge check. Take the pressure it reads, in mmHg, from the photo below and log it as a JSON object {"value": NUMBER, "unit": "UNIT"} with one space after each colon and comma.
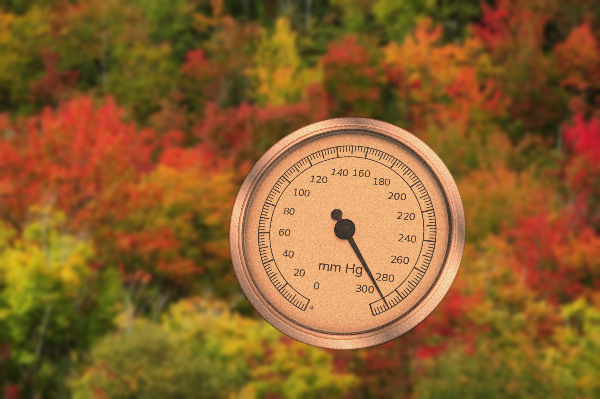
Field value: {"value": 290, "unit": "mmHg"}
